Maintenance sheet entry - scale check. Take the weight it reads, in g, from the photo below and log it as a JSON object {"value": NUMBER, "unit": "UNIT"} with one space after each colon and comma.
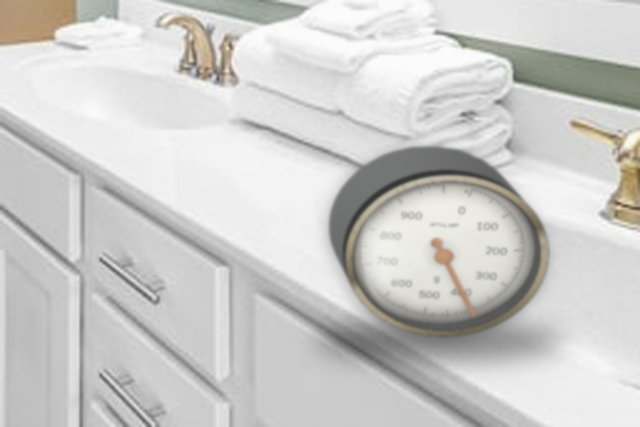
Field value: {"value": 400, "unit": "g"}
